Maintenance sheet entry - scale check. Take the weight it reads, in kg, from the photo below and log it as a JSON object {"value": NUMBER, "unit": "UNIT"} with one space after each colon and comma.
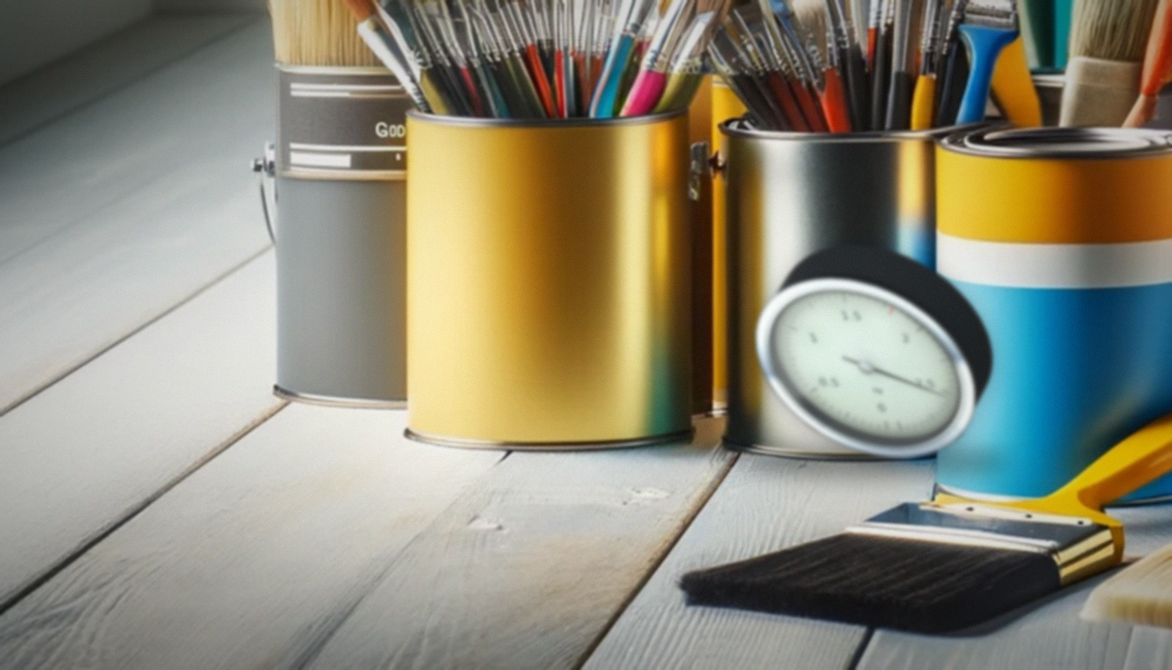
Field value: {"value": 2.5, "unit": "kg"}
